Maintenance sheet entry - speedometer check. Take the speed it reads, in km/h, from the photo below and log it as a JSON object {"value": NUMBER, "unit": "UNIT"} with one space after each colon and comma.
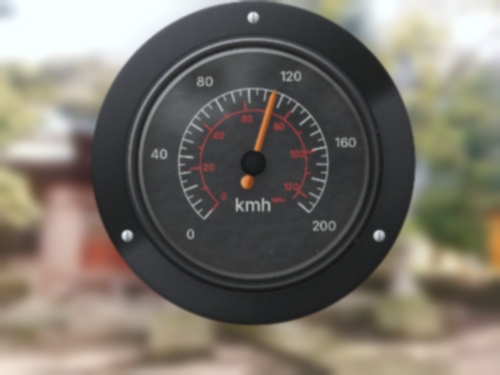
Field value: {"value": 115, "unit": "km/h"}
